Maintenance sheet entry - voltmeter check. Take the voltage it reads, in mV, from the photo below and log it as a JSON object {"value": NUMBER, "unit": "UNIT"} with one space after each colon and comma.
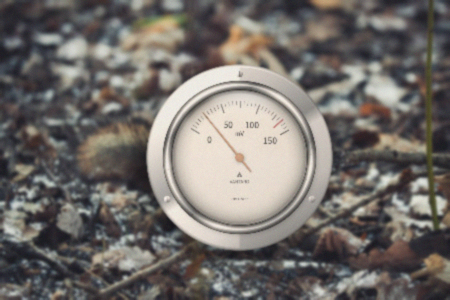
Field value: {"value": 25, "unit": "mV"}
